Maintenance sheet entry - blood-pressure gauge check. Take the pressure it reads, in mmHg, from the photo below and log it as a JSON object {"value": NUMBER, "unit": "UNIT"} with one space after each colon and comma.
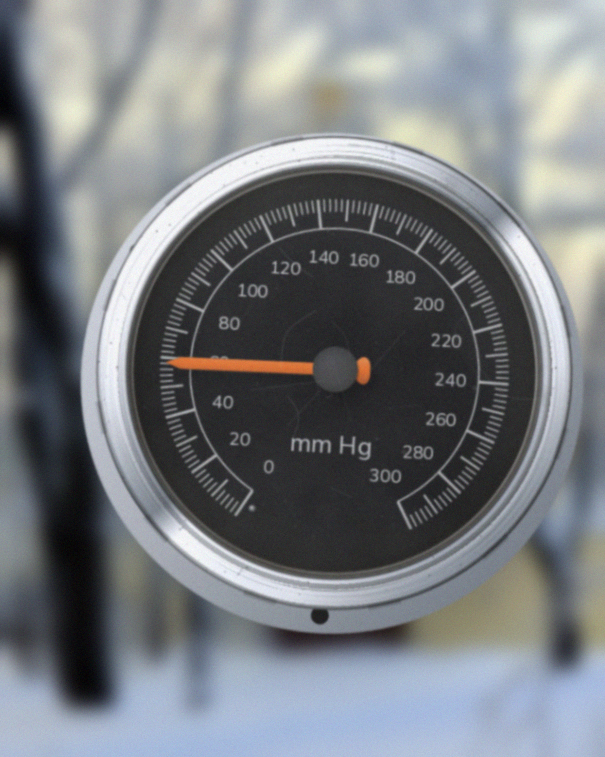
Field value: {"value": 58, "unit": "mmHg"}
